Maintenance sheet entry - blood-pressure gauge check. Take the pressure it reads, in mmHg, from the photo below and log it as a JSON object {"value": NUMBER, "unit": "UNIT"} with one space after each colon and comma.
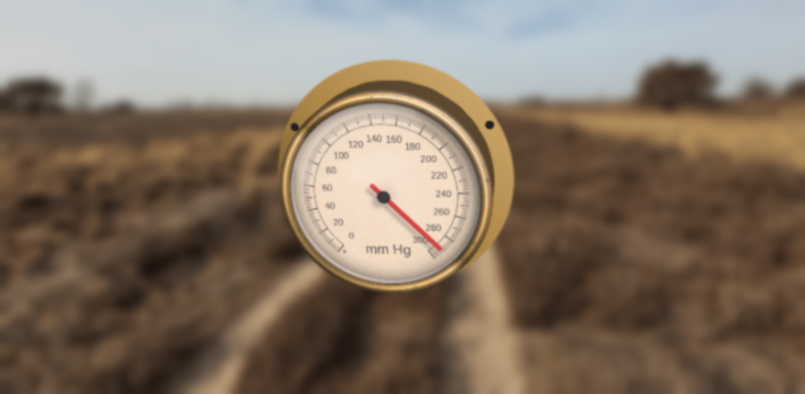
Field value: {"value": 290, "unit": "mmHg"}
